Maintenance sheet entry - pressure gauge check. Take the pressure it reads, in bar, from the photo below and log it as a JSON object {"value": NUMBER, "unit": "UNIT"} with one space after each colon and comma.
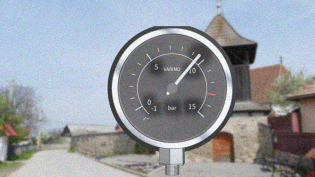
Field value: {"value": 9.5, "unit": "bar"}
